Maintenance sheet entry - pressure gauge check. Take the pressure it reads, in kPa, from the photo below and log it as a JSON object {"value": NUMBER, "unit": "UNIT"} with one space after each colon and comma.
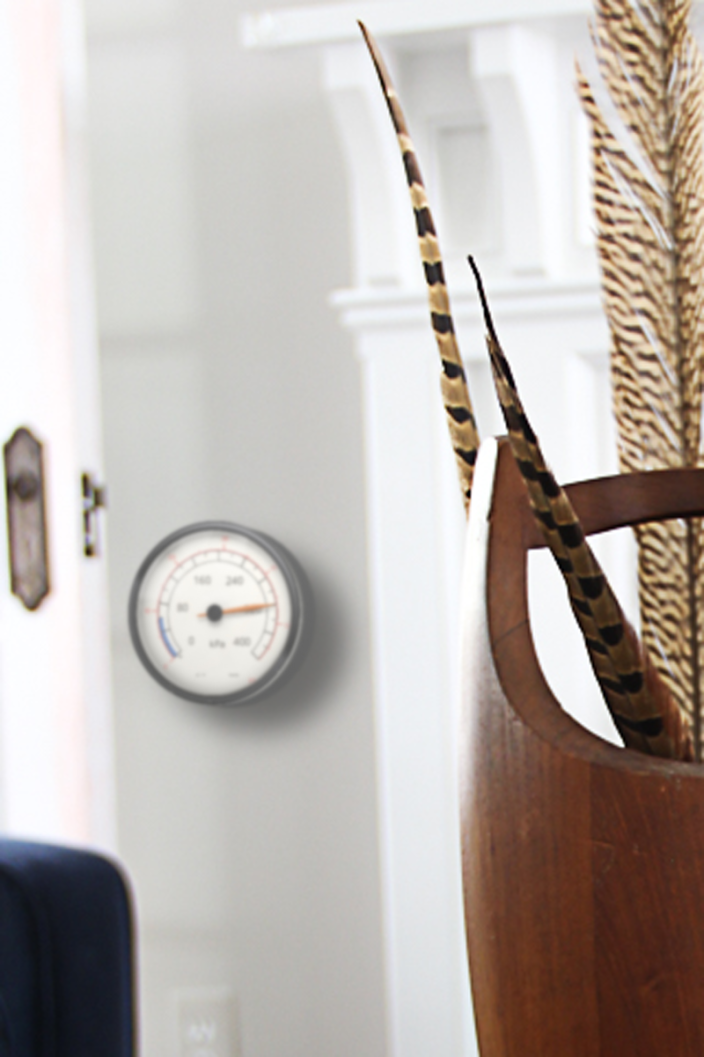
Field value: {"value": 320, "unit": "kPa"}
